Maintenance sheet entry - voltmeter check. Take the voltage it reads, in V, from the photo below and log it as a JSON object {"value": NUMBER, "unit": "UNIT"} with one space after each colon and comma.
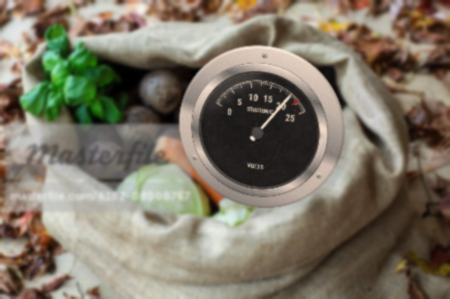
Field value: {"value": 20, "unit": "V"}
